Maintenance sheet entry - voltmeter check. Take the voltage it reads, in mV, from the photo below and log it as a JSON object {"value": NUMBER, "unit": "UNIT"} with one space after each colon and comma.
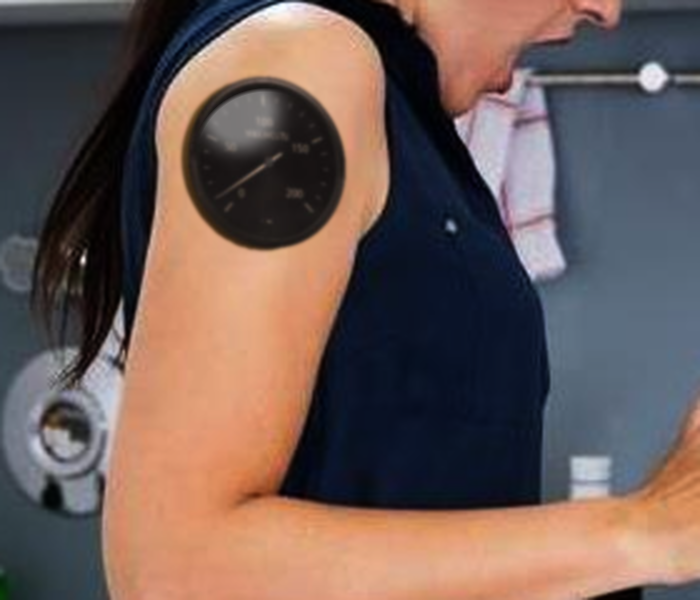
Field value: {"value": 10, "unit": "mV"}
